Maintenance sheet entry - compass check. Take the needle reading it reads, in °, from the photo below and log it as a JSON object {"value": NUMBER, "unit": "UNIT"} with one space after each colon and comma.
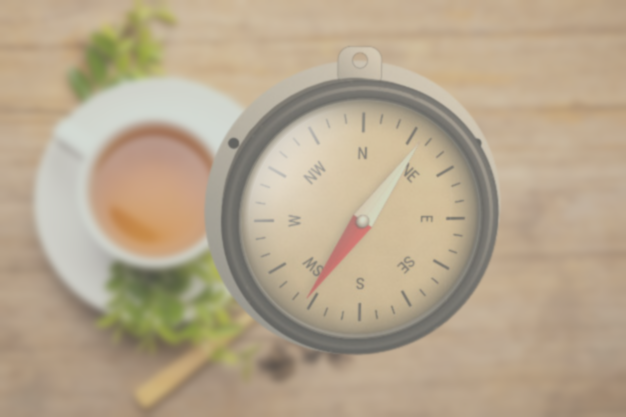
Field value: {"value": 215, "unit": "°"}
